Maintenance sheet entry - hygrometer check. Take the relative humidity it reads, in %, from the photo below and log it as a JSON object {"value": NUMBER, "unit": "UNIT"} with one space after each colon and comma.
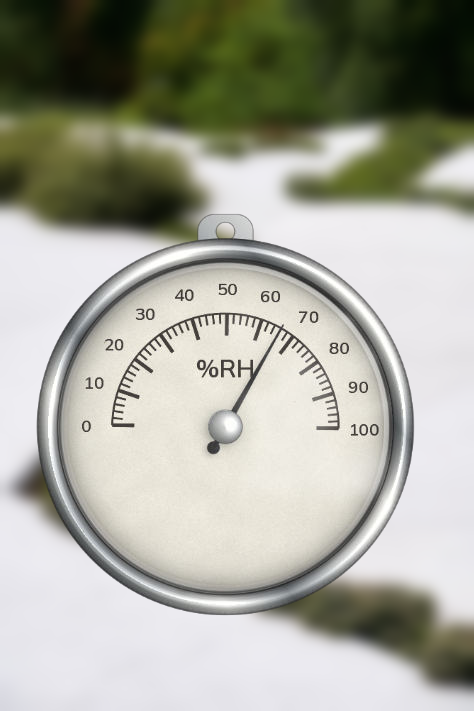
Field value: {"value": 66, "unit": "%"}
